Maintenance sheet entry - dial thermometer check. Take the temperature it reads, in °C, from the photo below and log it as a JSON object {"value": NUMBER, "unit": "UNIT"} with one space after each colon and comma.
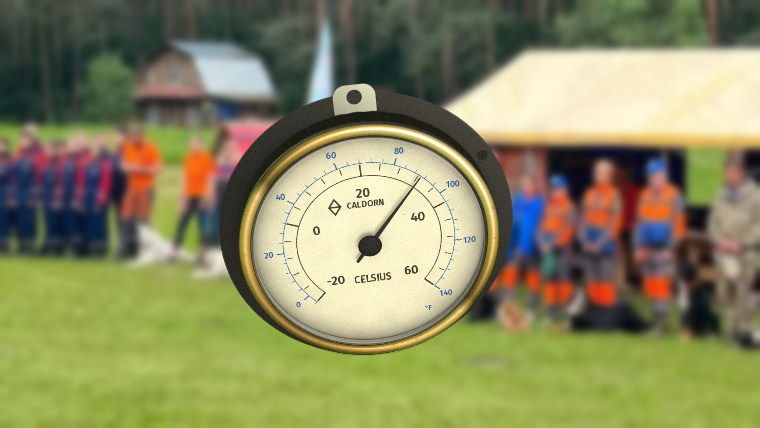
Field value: {"value": 32, "unit": "°C"}
